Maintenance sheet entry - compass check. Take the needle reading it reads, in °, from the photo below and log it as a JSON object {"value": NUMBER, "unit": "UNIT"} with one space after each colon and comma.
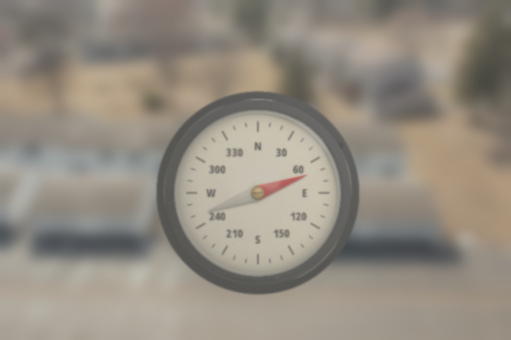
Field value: {"value": 70, "unit": "°"}
